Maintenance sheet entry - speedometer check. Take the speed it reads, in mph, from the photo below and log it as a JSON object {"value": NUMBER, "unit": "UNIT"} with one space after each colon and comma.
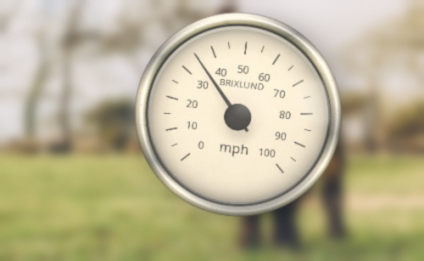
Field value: {"value": 35, "unit": "mph"}
